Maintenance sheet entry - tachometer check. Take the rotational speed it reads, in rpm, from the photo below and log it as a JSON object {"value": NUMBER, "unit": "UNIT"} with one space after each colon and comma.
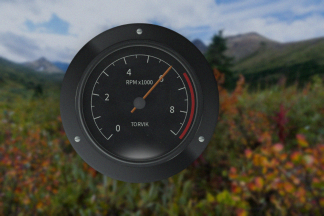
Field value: {"value": 6000, "unit": "rpm"}
